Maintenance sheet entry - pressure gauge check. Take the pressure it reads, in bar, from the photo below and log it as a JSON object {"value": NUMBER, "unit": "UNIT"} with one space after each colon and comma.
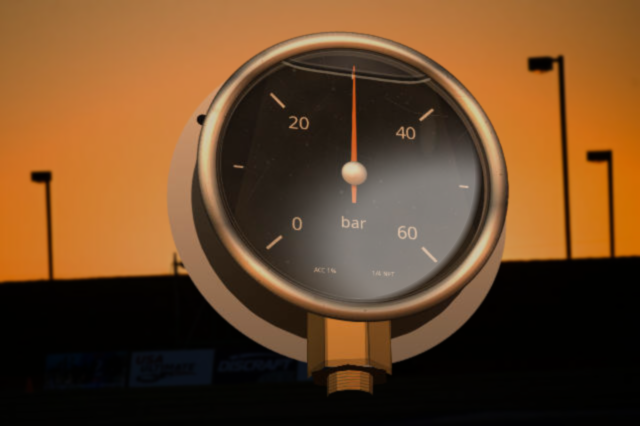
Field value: {"value": 30, "unit": "bar"}
